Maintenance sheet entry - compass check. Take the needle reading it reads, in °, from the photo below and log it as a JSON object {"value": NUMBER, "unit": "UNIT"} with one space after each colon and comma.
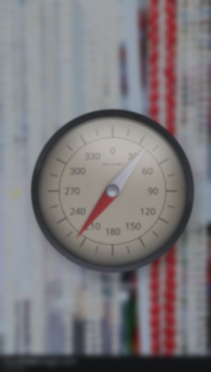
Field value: {"value": 217.5, "unit": "°"}
